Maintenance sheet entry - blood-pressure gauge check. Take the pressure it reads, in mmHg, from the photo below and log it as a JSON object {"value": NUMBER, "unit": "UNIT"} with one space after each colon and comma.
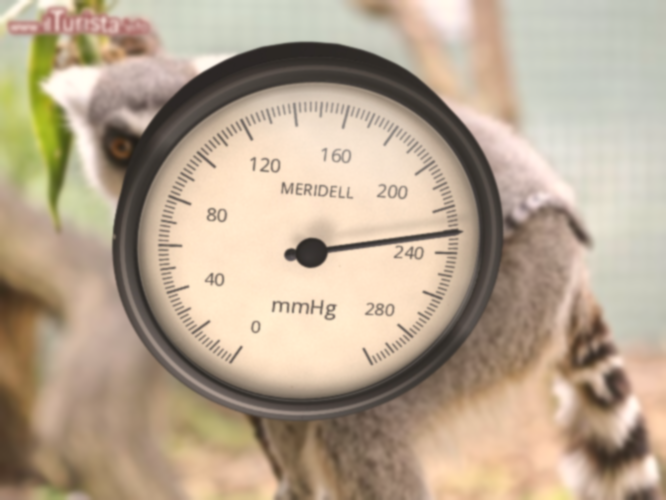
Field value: {"value": 230, "unit": "mmHg"}
